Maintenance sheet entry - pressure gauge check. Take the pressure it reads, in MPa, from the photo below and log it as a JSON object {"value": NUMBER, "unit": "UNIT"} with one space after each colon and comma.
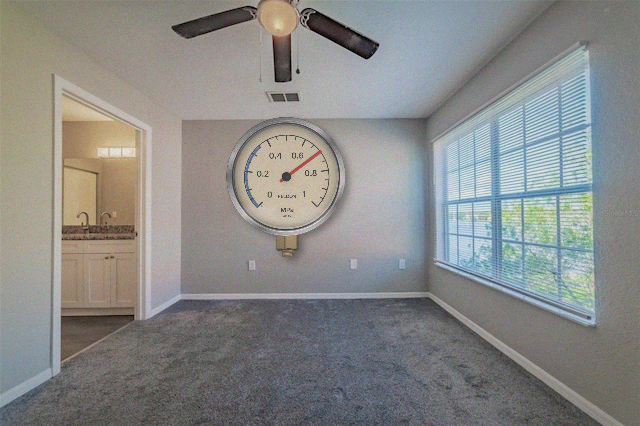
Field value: {"value": 0.7, "unit": "MPa"}
